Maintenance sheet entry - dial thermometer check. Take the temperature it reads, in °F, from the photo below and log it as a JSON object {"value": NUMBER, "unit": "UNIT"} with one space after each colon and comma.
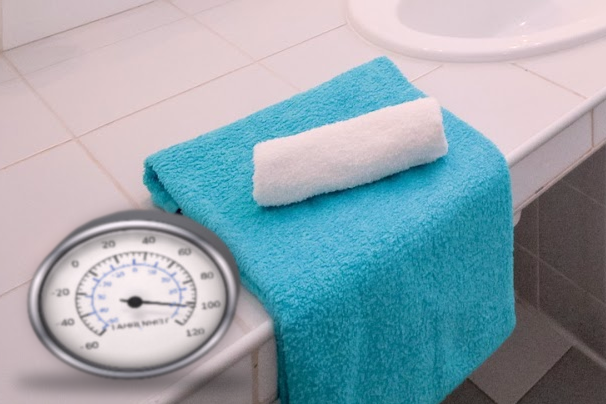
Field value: {"value": 100, "unit": "°F"}
